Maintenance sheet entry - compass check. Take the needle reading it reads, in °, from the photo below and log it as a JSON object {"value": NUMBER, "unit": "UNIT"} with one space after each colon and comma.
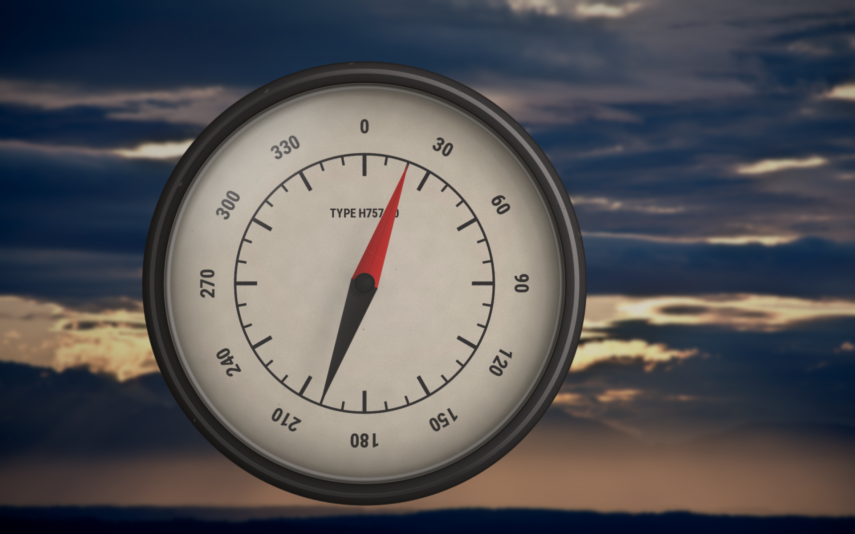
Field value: {"value": 20, "unit": "°"}
